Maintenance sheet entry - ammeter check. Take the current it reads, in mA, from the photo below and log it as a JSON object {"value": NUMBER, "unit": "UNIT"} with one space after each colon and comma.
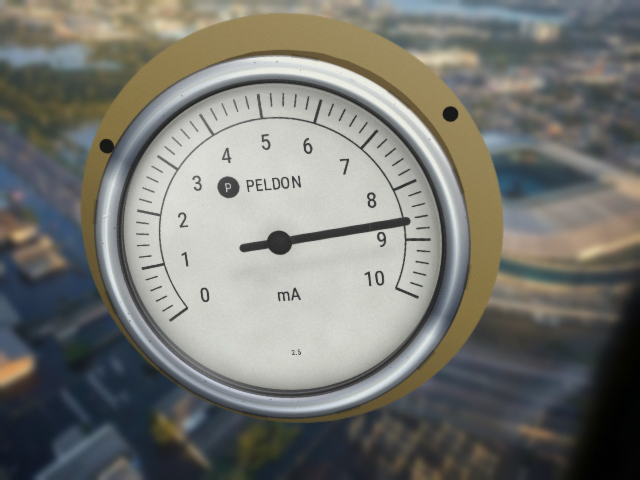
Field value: {"value": 8.6, "unit": "mA"}
